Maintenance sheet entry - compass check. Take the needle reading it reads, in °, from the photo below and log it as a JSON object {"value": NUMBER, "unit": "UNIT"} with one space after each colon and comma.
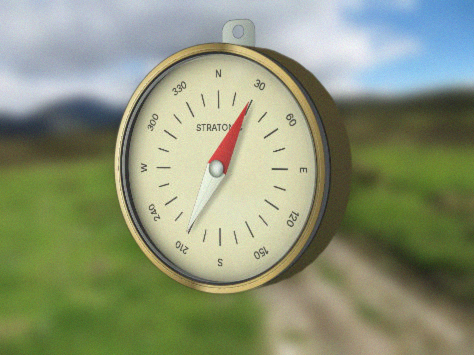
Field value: {"value": 30, "unit": "°"}
